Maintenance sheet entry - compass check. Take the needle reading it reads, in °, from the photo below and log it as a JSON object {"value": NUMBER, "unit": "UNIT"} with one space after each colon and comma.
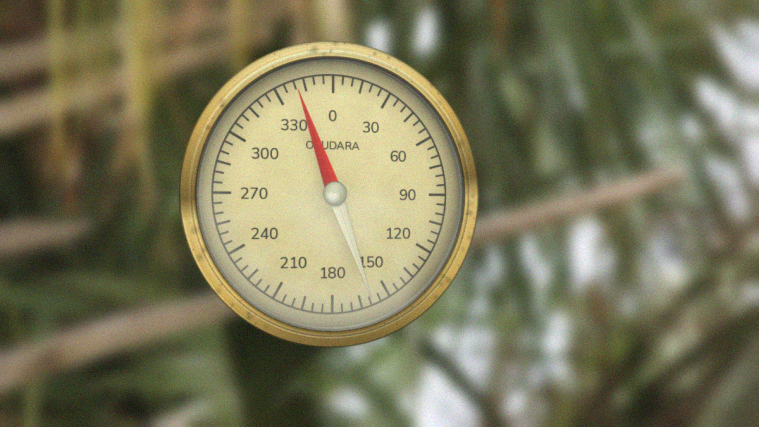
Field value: {"value": 340, "unit": "°"}
